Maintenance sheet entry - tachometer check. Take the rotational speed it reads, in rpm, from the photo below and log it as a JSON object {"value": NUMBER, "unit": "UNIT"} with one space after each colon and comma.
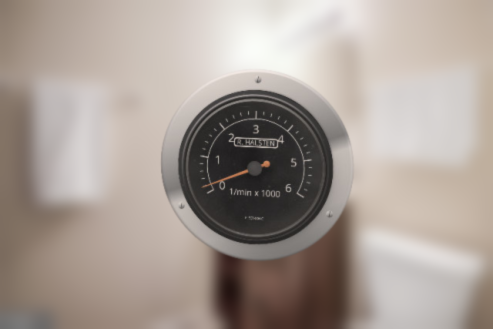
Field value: {"value": 200, "unit": "rpm"}
